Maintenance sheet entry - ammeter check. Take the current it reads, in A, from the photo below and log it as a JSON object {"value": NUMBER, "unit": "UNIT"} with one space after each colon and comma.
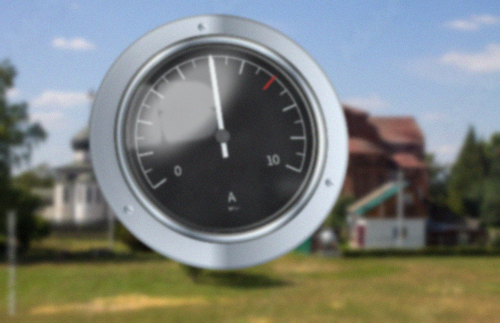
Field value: {"value": 5, "unit": "A"}
